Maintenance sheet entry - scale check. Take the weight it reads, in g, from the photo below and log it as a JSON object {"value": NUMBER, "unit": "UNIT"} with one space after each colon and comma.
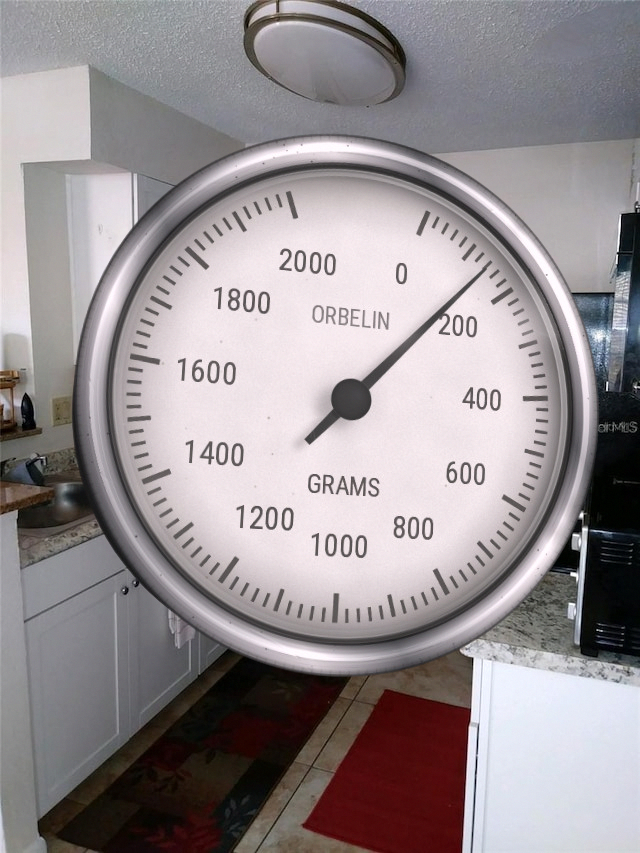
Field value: {"value": 140, "unit": "g"}
